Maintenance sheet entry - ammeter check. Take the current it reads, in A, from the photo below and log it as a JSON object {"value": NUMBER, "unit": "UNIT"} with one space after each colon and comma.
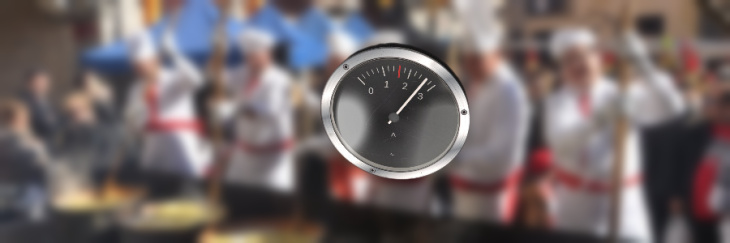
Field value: {"value": 2.6, "unit": "A"}
